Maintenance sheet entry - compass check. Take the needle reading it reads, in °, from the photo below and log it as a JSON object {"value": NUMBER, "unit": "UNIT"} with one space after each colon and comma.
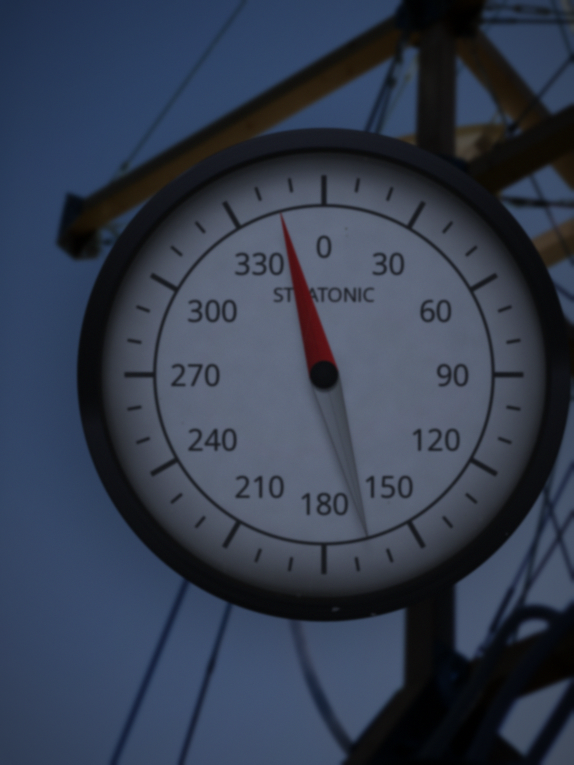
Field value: {"value": 345, "unit": "°"}
